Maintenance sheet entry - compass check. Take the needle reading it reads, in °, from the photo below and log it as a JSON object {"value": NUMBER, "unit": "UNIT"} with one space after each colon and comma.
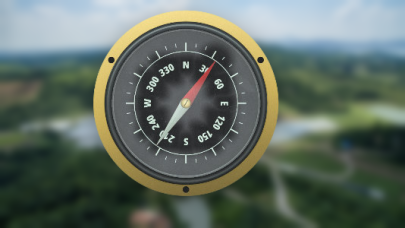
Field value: {"value": 35, "unit": "°"}
